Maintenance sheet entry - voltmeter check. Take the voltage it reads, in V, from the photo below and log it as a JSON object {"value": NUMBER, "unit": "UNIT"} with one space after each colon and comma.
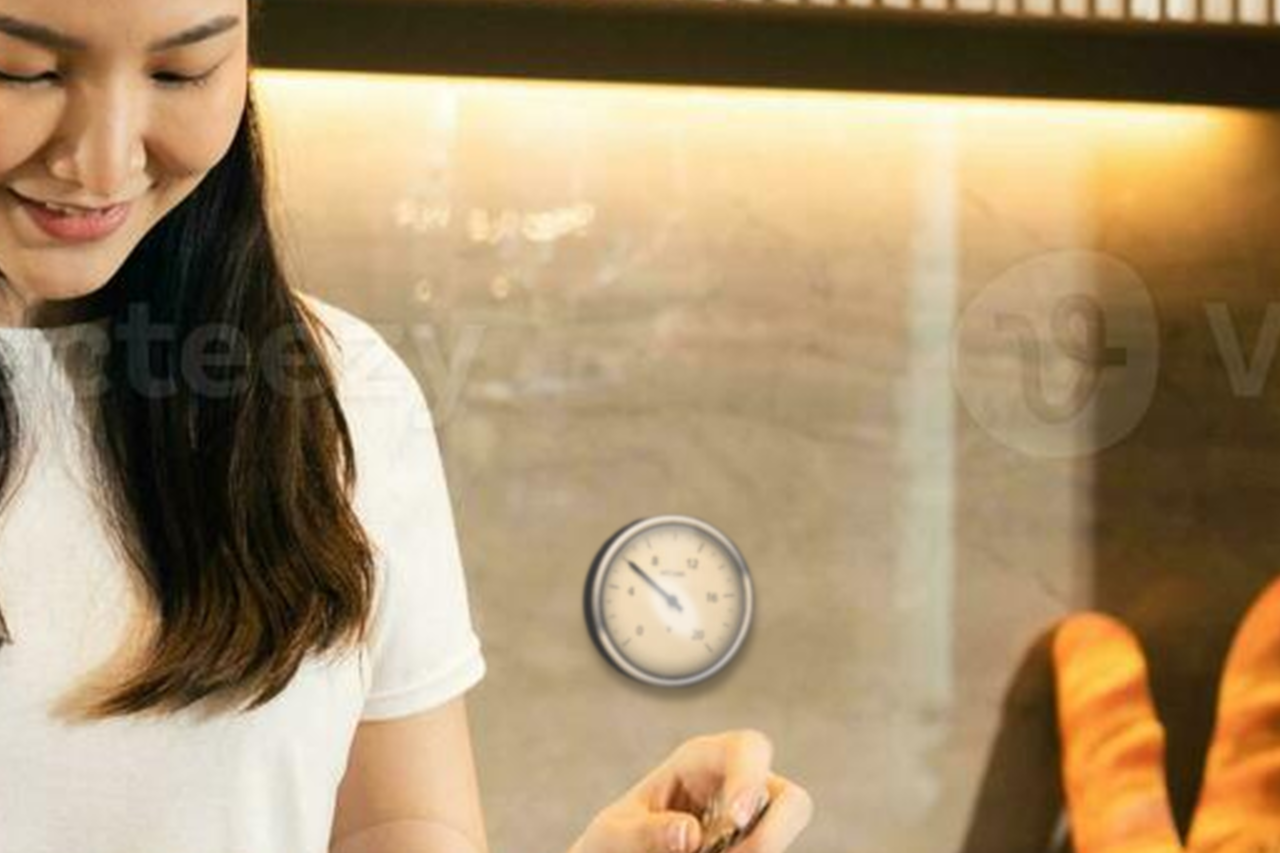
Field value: {"value": 6, "unit": "V"}
